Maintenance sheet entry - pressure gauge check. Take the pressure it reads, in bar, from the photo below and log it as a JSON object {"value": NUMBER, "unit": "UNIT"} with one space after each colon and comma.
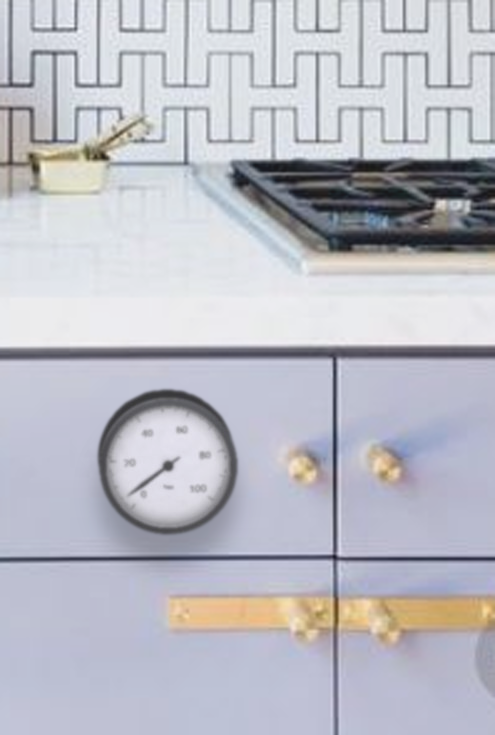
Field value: {"value": 5, "unit": "bar"}
